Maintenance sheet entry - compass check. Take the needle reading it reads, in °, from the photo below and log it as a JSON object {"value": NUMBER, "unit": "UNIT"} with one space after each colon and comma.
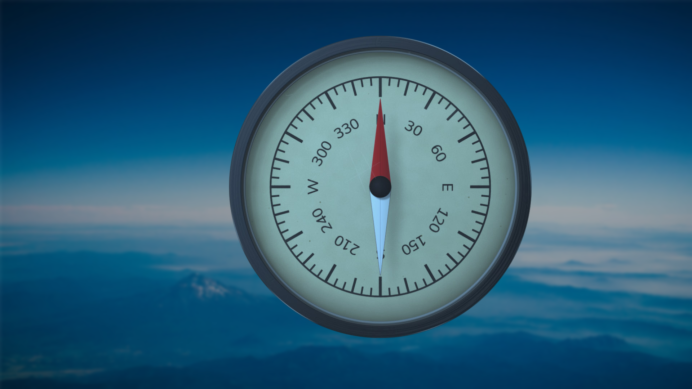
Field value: {"value": 0, "unit": "°"}
